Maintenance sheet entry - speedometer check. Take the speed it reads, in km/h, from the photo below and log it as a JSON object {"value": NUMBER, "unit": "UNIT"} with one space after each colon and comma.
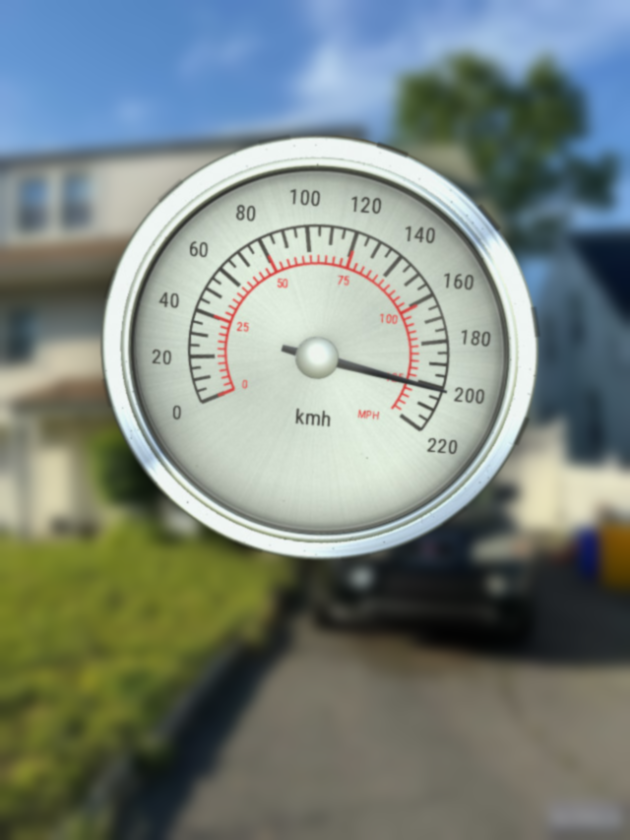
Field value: {"value": 200, "unit": "km/h"}
